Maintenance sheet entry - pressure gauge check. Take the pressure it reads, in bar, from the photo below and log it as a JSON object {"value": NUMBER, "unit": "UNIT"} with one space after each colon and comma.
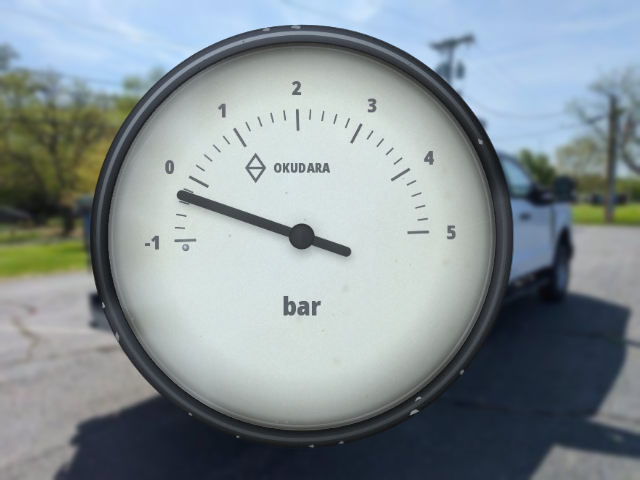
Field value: {"value": -0.3, "unit": "bar"}
